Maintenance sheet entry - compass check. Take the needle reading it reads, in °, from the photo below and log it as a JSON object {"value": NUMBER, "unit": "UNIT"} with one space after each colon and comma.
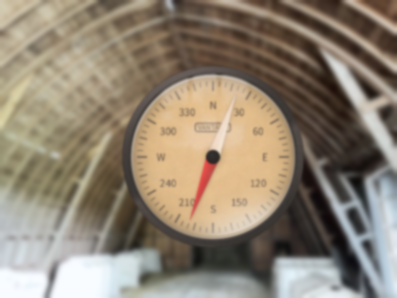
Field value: {"value": 200, "unit": "°"}
